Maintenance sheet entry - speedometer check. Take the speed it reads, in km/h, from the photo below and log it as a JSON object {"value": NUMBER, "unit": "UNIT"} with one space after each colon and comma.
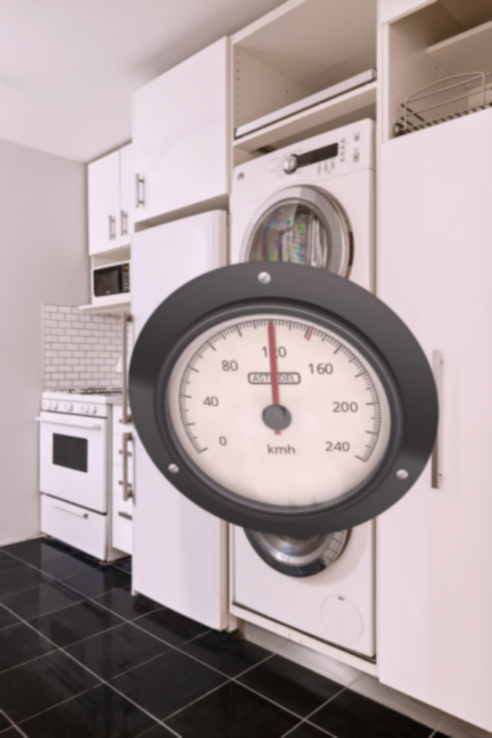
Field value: {"value": 120, "unit": "km/h"}
